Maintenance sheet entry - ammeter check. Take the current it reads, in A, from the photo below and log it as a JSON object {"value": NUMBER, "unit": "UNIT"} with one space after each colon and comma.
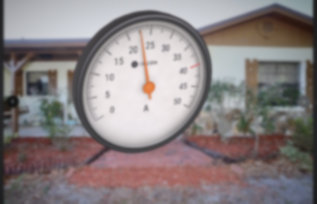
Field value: {"value": 22.5, "unit": "A"}
